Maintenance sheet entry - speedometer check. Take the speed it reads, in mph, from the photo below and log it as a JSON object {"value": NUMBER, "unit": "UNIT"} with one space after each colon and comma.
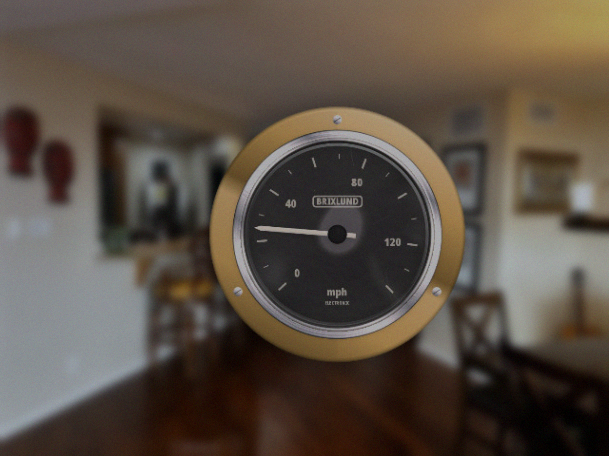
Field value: {"value": 25, "unit": "mph"}
